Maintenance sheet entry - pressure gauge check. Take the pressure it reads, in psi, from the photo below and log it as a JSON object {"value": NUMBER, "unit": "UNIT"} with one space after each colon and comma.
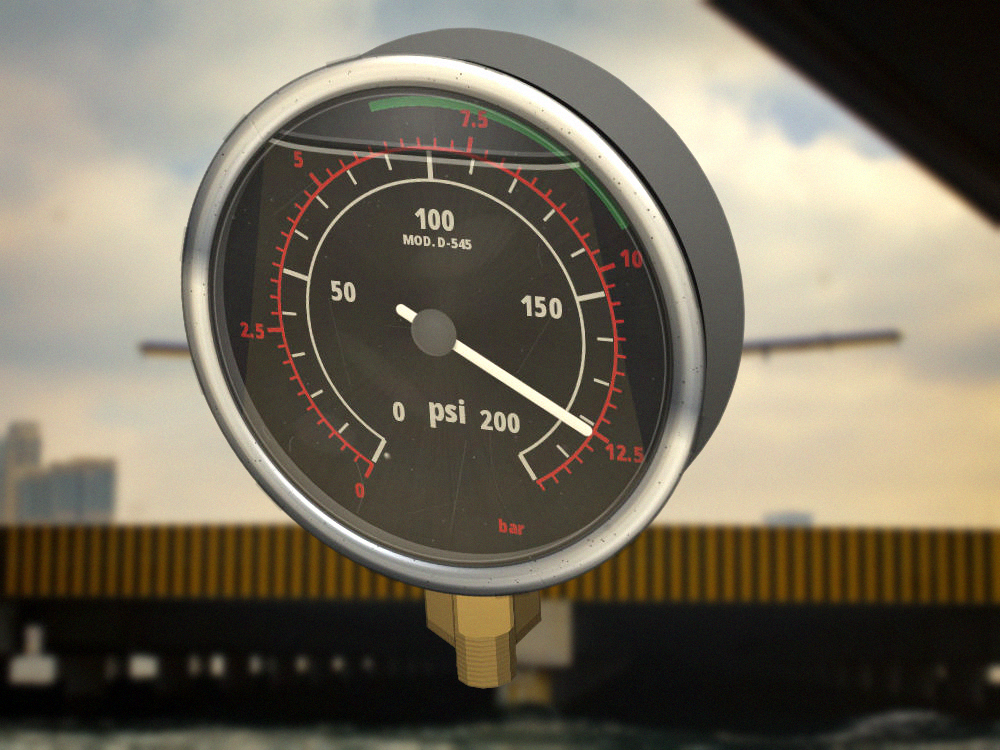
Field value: {"value": 180, "unit": "psi"}
